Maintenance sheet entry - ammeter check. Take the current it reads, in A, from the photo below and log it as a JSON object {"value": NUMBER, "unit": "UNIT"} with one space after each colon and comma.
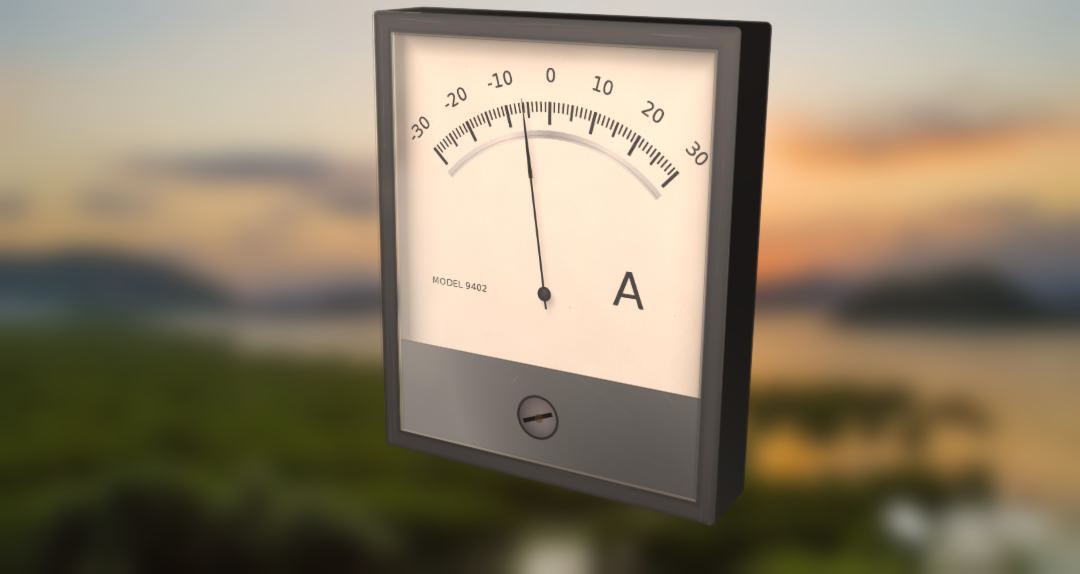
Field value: {"value": -5, "unit": "A"}
